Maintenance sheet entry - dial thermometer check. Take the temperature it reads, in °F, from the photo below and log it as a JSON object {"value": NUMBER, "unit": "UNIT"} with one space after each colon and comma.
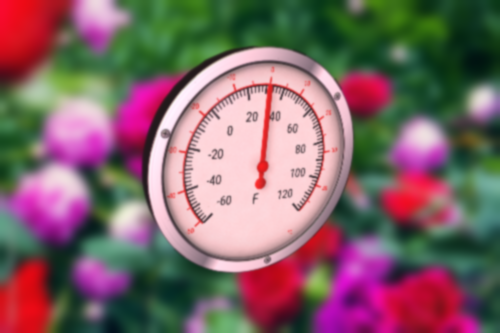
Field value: {"value": 30, "unit": "°F"}
